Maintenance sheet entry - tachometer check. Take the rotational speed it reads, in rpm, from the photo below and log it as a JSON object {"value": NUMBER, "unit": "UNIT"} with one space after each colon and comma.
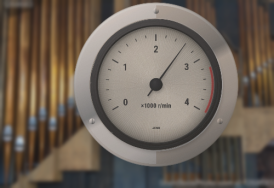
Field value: {"value": 2600, "unit": "rpm"}
